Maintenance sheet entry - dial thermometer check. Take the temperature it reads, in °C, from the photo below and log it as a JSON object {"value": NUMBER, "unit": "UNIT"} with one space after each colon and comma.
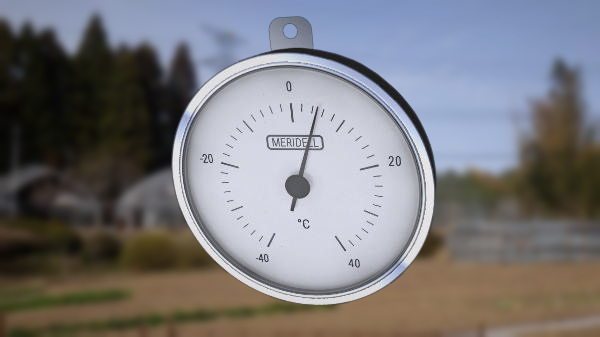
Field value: {"value": 5, "unit": "°C"}
